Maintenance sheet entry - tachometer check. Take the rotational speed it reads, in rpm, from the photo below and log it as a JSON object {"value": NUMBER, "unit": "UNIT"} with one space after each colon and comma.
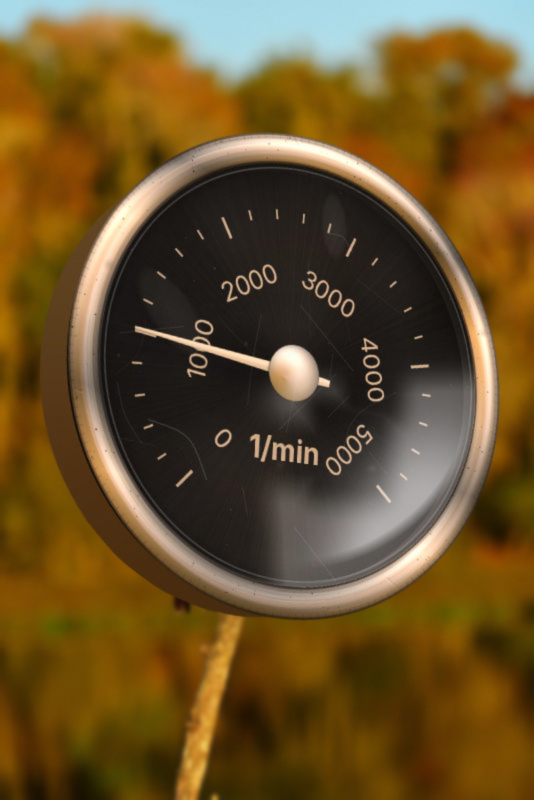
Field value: {"value": 1000, "unit": "rpm"}
